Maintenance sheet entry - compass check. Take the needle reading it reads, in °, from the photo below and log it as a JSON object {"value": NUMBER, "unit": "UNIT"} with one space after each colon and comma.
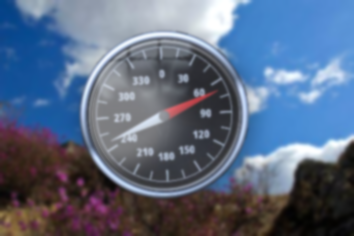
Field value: {"value": 67.5, "unit": "°"}
